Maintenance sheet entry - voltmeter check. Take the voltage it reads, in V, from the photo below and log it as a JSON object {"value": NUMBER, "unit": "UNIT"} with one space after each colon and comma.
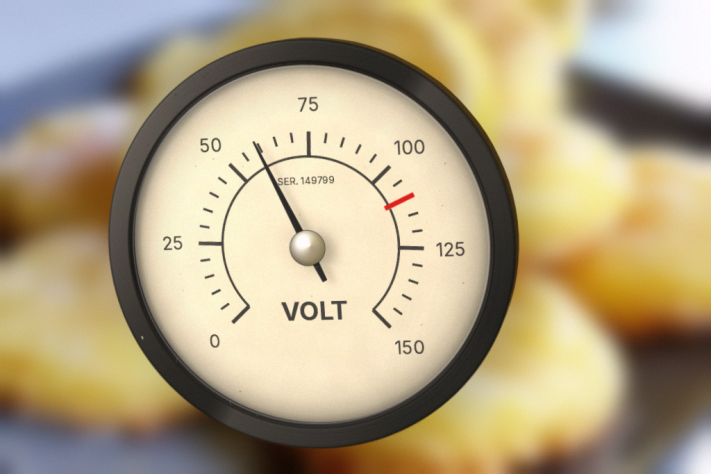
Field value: {"value": 60, "unit": "V"}
